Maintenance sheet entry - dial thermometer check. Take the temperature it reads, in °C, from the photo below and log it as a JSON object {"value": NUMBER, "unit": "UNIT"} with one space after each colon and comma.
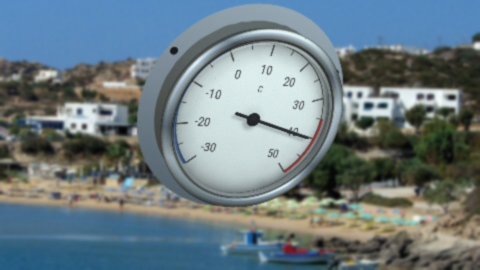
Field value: {"value": 40, "unit": "°C"}
